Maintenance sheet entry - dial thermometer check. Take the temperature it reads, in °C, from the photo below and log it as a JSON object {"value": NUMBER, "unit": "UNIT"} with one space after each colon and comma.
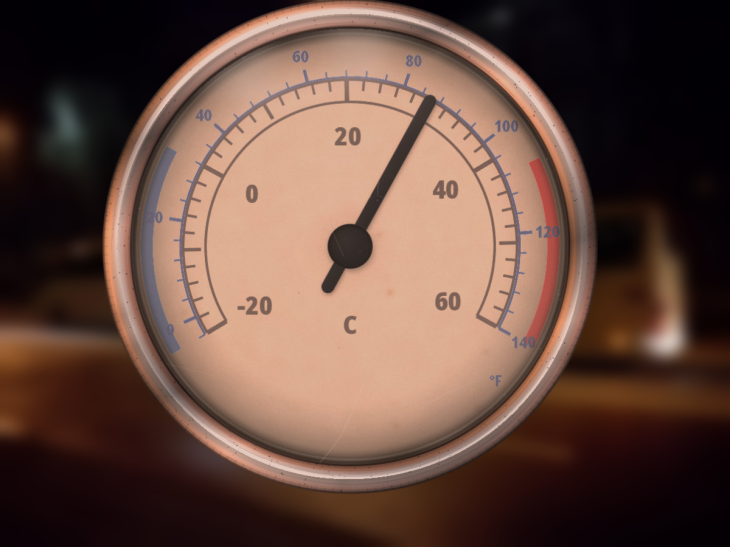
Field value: {"value": 30, "unit": "°C"}
